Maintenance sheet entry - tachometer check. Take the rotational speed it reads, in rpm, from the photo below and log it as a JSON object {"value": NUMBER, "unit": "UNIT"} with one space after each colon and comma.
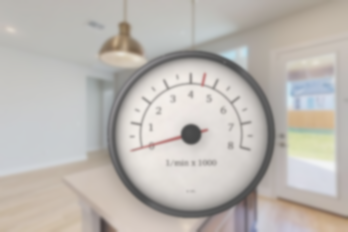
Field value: {"value": 0, "unit": "rpm"}
